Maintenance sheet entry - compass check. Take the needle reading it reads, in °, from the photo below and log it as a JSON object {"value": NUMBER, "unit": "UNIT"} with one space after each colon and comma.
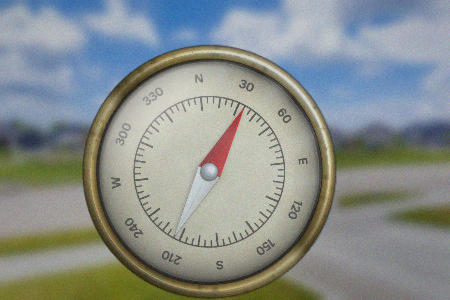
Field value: {"value": 35, "unit": "°"}
